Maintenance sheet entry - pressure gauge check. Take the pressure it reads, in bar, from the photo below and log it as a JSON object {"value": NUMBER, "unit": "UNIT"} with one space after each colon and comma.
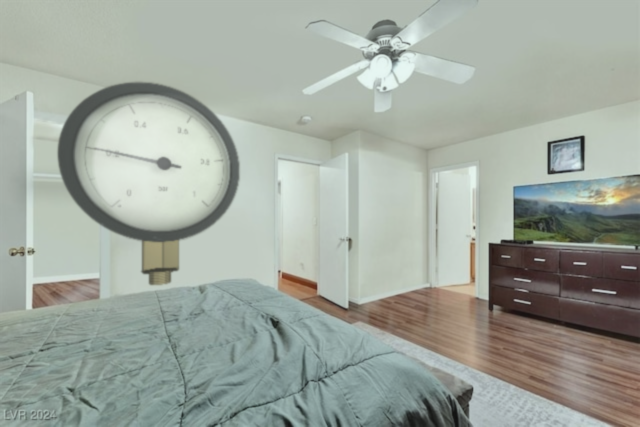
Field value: {"value": 0.2, "unit": "bar"}
